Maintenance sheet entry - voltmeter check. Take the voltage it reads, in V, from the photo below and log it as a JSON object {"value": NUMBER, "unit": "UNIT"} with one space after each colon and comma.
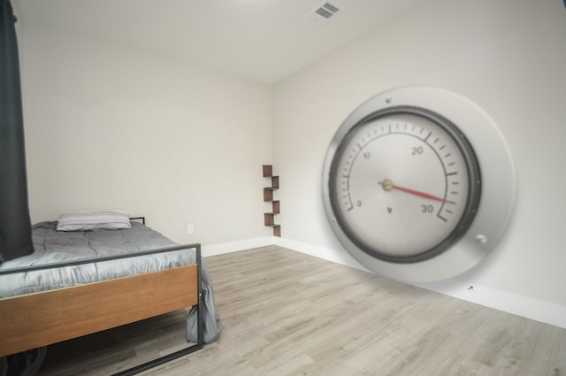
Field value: {"value": 28, "unit": "V"}
